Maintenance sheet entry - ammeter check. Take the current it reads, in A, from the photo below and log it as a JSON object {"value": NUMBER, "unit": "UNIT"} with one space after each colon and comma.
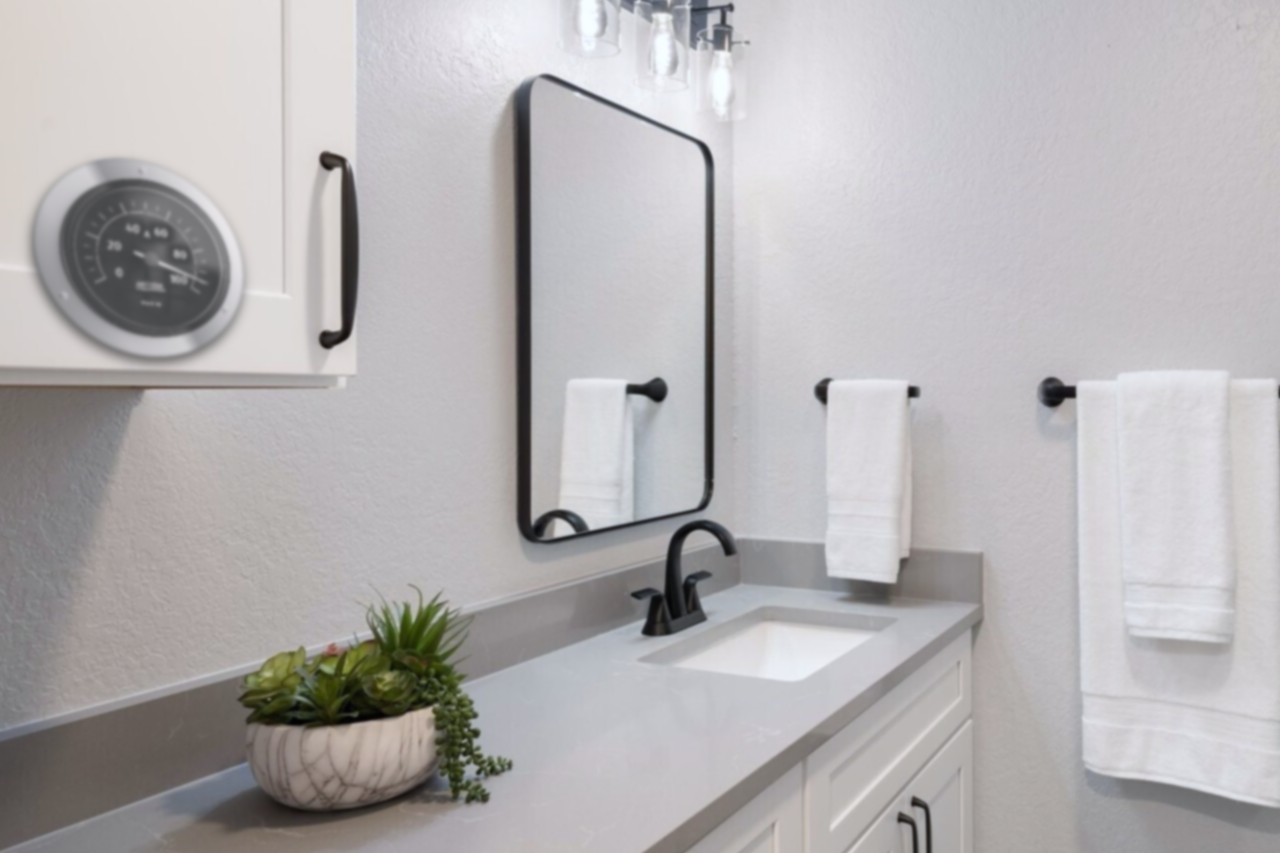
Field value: {"value": 95, "unit": "A"}
